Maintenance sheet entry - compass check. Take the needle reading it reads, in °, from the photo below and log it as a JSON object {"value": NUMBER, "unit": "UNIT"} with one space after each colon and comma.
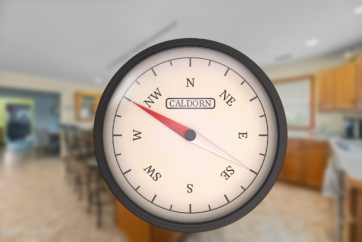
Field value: {"value": 300, "unit": "°"}
